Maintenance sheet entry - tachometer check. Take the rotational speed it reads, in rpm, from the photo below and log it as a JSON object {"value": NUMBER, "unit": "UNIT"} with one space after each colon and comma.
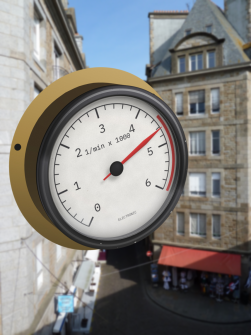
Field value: {"value": 4600, "unit": "rpm"}
